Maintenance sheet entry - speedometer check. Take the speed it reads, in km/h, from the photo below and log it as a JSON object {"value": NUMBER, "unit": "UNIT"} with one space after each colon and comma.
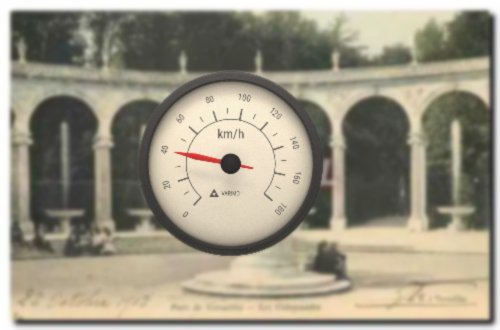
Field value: {"value": 40, "unit": "km/h"}
